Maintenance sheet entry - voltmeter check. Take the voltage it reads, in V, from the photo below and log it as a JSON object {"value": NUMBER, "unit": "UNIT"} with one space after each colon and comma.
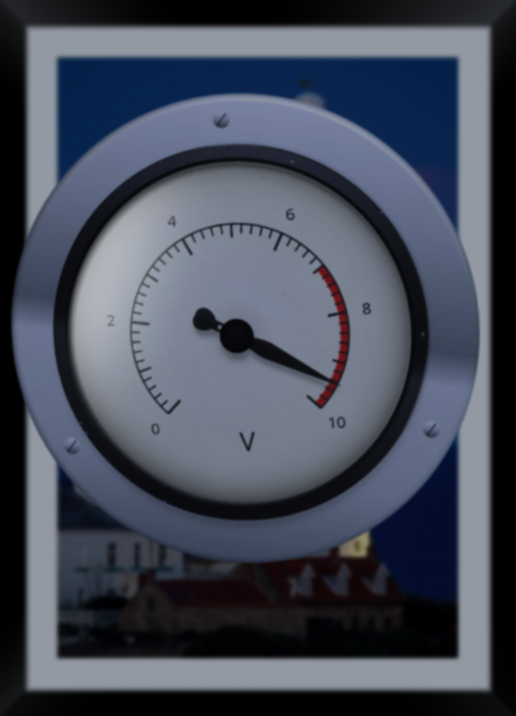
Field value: {"value": 9.4, "unit": "V"}
